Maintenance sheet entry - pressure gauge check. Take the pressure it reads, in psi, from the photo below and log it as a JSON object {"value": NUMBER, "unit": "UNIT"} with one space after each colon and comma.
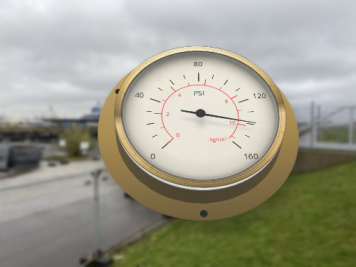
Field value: {"value": 140, "unit": "psi"}
